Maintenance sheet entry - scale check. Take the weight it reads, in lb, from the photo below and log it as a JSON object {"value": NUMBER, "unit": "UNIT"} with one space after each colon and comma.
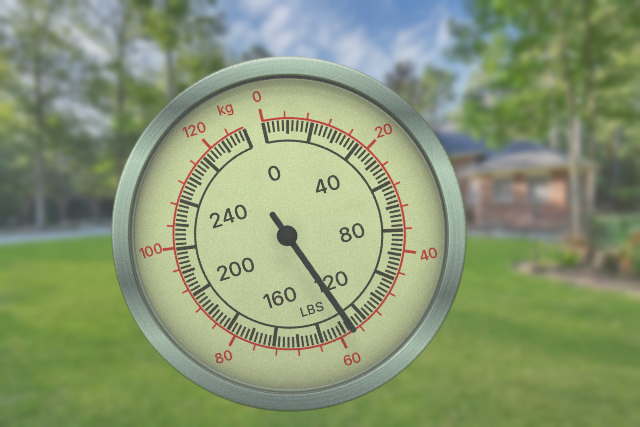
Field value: {"value": 126, "unit": "lb"}
